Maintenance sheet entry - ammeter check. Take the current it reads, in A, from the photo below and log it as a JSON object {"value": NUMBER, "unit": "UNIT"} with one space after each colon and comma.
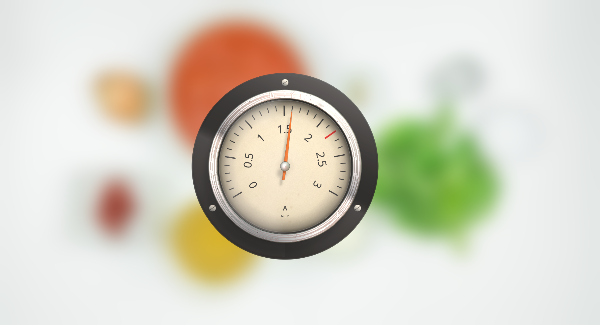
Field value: {"value": 1.6, "unit": "A"}
